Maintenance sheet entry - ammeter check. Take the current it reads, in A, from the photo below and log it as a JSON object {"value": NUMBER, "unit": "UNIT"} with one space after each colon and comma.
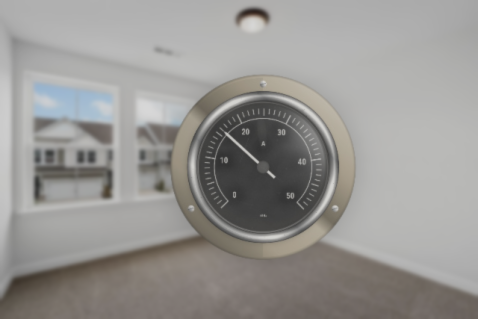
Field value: {"value": 16, "unit": "A"}
